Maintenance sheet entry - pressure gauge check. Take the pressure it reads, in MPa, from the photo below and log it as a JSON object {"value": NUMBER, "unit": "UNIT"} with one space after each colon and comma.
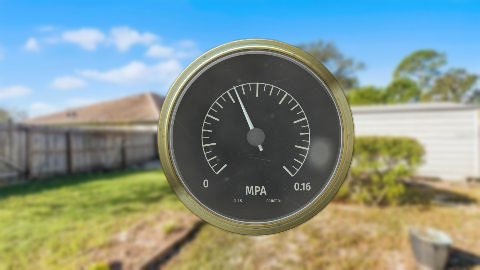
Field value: {"value": 0.065, "unit": "MPa"}
